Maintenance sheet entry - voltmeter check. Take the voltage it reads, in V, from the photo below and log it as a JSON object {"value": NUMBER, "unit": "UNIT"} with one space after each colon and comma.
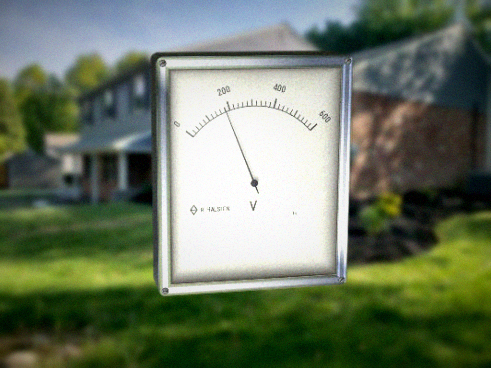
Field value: {"value": 180, "unit": "V"}
